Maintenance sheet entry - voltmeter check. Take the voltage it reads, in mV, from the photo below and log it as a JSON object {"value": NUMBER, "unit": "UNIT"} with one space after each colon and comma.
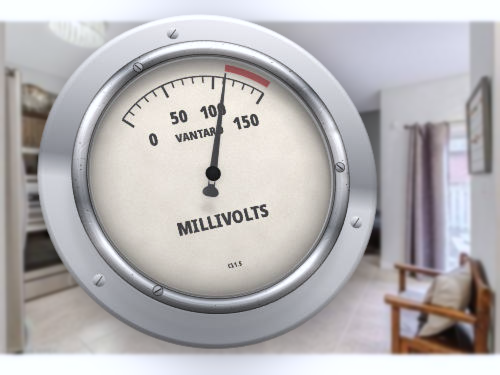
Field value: {"value": 110, "unit": "mV"}
